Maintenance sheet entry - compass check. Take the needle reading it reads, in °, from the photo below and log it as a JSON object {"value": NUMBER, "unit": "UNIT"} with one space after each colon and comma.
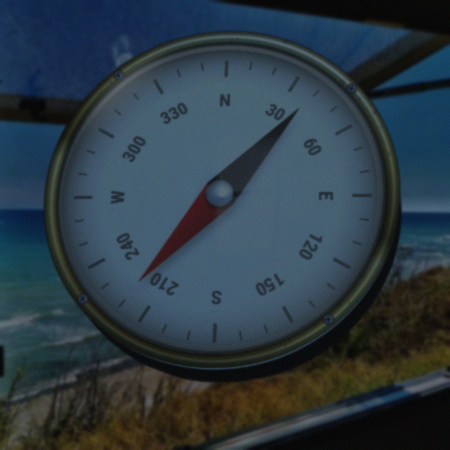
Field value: {"value": 220, "unit": "°"}
